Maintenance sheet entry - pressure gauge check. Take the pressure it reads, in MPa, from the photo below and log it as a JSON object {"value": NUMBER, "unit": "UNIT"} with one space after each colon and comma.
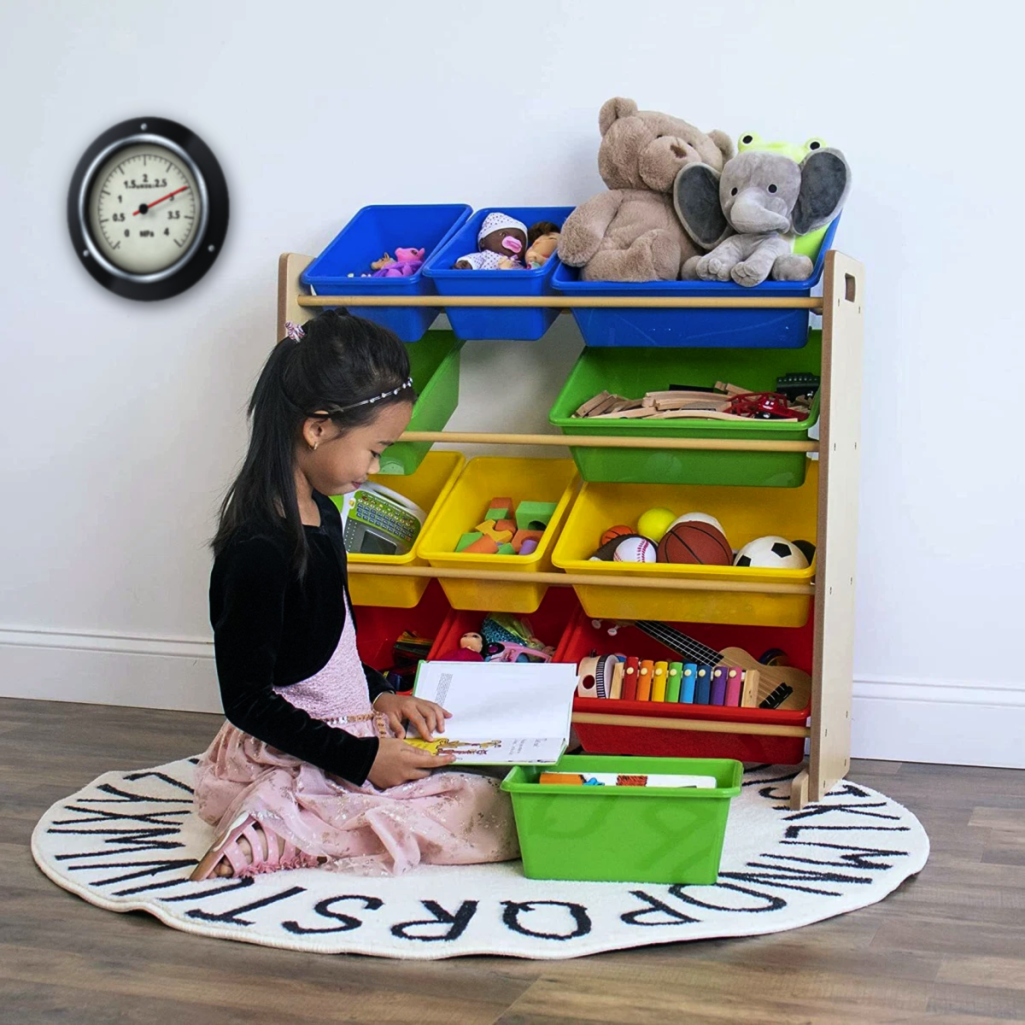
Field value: {"value": 3, "unit": "MPa"}
